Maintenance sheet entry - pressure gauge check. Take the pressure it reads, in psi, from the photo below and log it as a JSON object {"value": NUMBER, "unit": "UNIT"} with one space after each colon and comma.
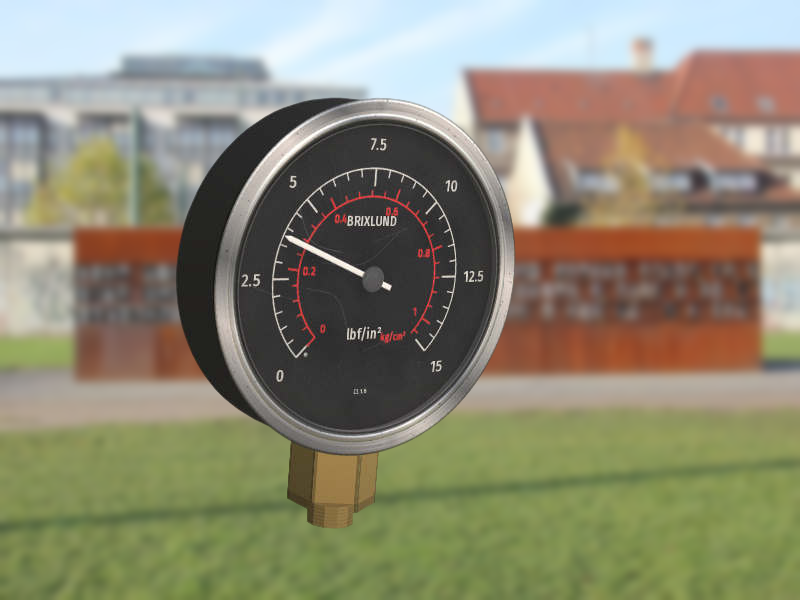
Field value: {"value": 3.75, "unit": "psi"}
